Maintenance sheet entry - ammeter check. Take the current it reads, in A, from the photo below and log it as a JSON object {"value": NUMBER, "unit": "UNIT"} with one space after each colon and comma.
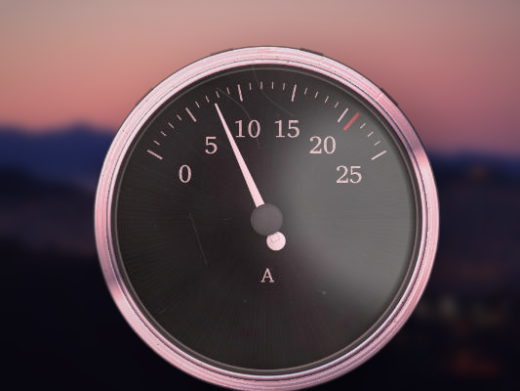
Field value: {"value": 7.5, "unit": "A"}
